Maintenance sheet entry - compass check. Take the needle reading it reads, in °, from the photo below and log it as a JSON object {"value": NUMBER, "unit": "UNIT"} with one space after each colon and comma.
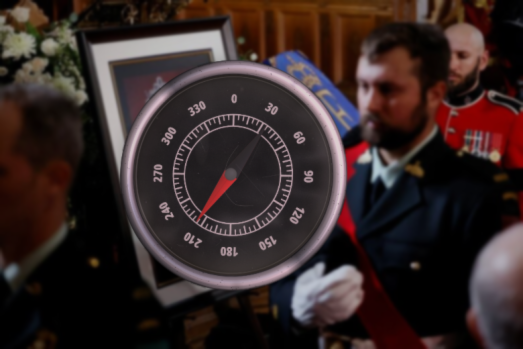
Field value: {"value": 215, "unit": "°"}
